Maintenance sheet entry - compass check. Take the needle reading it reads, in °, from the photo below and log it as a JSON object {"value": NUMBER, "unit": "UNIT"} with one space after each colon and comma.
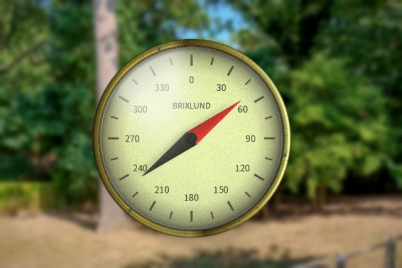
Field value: {"value": 52.5, "unit": "°"}
